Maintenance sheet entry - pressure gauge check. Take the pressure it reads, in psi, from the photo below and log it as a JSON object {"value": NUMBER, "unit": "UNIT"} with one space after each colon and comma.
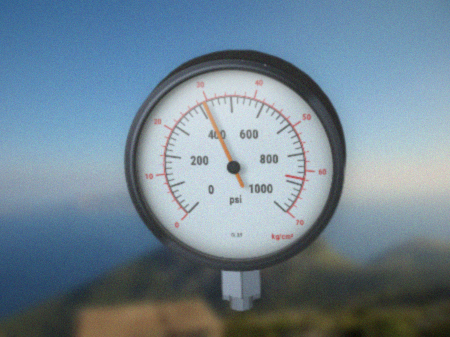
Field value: {"value": 420, "unit": "psi"}
